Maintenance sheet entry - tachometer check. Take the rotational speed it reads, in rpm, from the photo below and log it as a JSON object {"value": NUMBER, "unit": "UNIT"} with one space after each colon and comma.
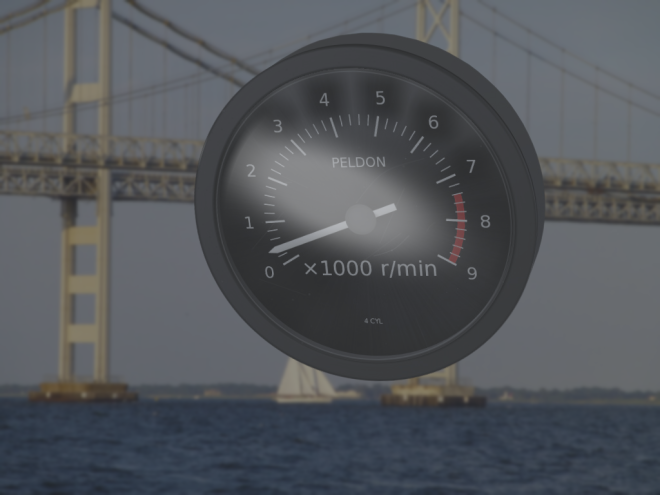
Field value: {"value": 400, "unit": "rpm"}
